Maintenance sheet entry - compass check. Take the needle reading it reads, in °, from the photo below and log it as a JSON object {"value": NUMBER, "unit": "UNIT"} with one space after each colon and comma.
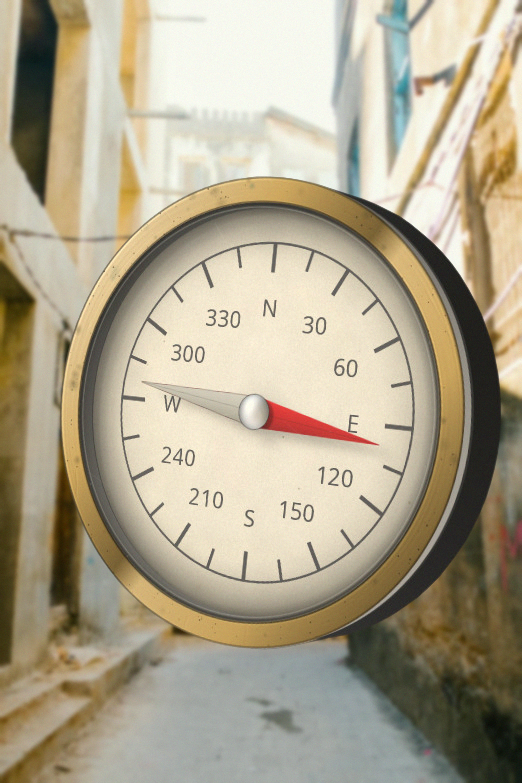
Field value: {"value": 97.5, "unit": "°"}
